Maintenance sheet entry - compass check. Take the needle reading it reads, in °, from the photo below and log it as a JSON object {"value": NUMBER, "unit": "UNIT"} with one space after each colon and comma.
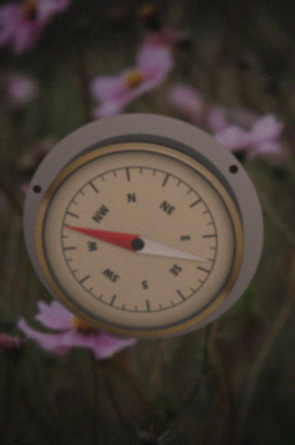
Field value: {"value": 290, "unit": "°"}
